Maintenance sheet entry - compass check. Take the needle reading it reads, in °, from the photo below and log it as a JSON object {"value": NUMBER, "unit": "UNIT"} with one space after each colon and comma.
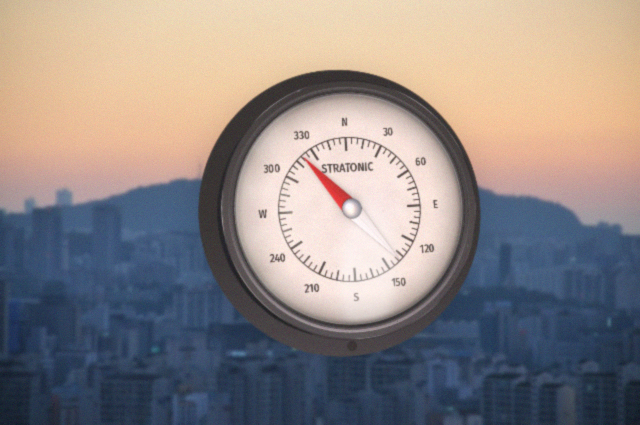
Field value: {"value": 320, "unit": "°"}
